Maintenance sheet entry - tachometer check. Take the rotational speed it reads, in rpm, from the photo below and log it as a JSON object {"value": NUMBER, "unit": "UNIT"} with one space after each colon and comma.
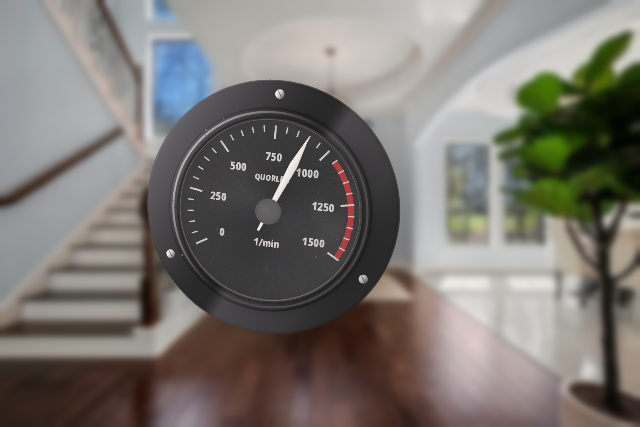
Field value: {"value": 900, "unit": "rpm"}
